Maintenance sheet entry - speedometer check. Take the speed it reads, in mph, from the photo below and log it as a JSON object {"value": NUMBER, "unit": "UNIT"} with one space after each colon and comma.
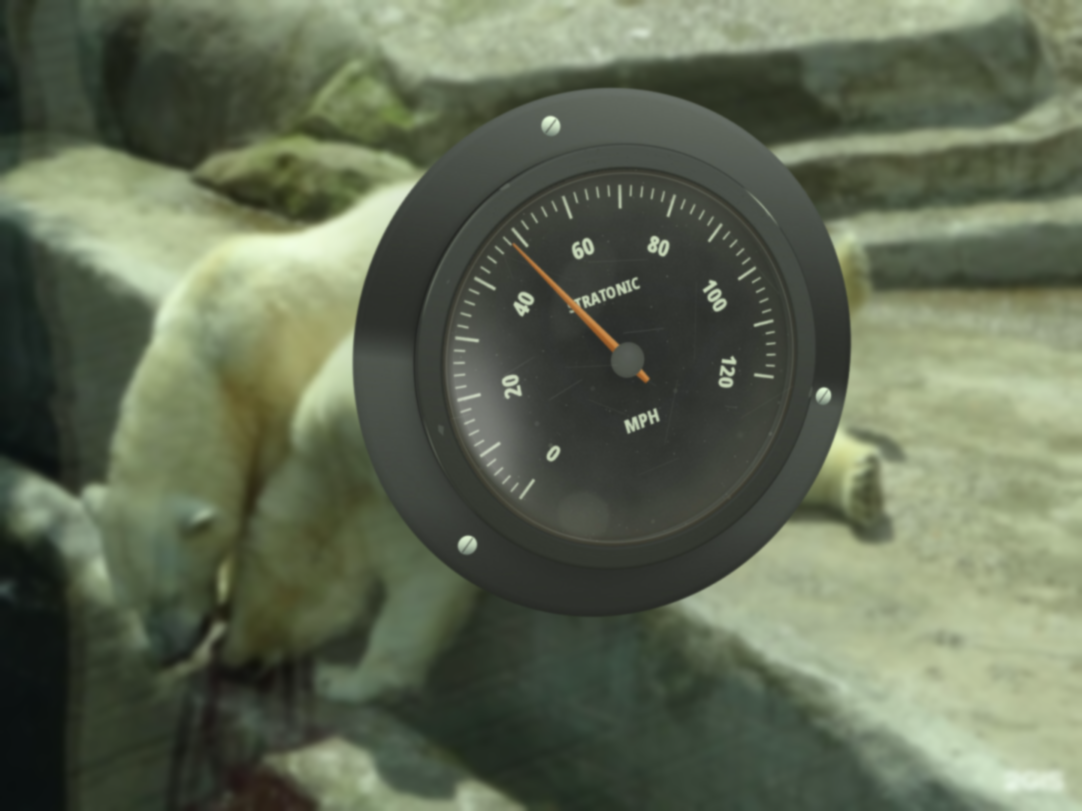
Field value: {"value": 48, "unit": "mph"}
